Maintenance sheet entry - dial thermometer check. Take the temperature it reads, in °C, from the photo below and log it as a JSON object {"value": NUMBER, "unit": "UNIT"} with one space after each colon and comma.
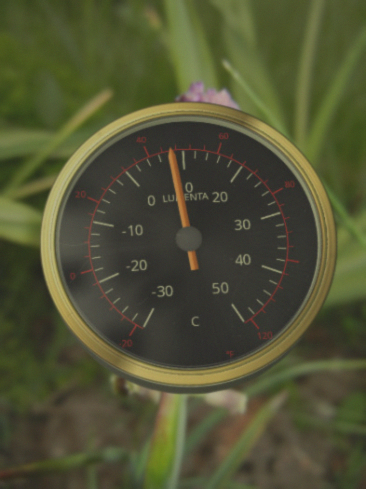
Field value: {"value": 8, "unit": "°C"}
